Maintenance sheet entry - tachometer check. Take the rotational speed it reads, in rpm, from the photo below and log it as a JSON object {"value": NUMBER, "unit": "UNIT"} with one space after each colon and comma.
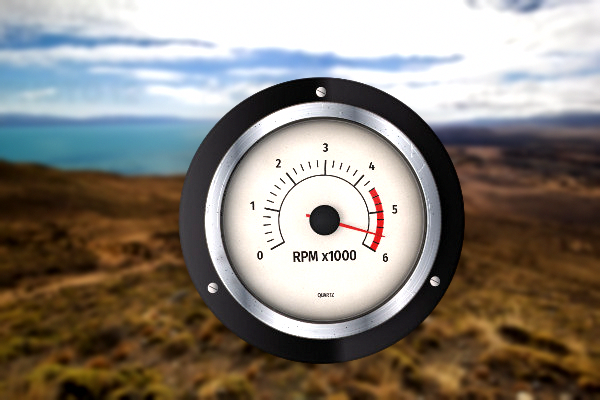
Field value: {"value": 5600, "unit": "rpm"}
